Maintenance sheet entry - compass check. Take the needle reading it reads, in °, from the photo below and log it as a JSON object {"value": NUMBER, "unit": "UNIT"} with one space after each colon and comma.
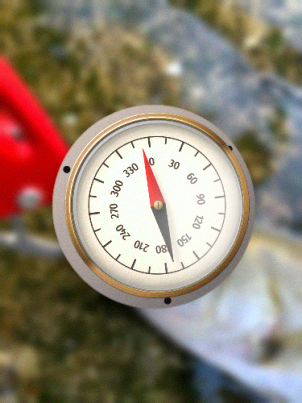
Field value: {"value": 352.5, "unit": "°"}
